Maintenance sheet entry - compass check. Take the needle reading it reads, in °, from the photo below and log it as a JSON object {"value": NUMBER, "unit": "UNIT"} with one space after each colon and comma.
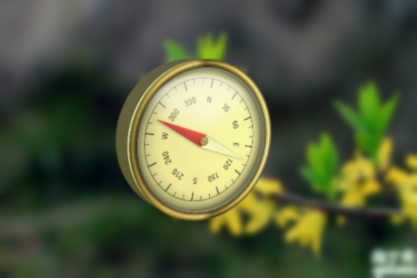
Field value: {"value": 285, "unit": "°"}
